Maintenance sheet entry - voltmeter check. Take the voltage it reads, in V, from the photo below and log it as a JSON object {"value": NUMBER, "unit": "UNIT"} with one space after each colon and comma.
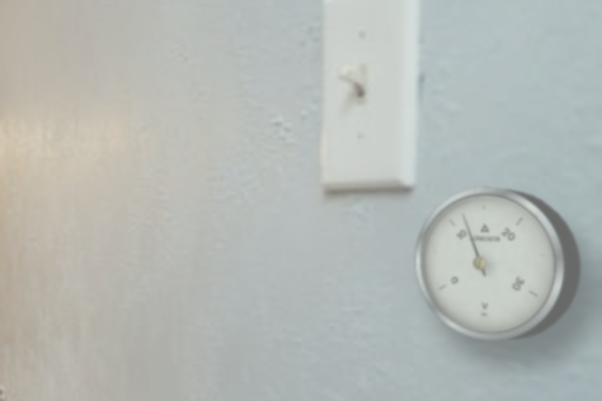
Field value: {"value": 12.5, "unit": "V"}
